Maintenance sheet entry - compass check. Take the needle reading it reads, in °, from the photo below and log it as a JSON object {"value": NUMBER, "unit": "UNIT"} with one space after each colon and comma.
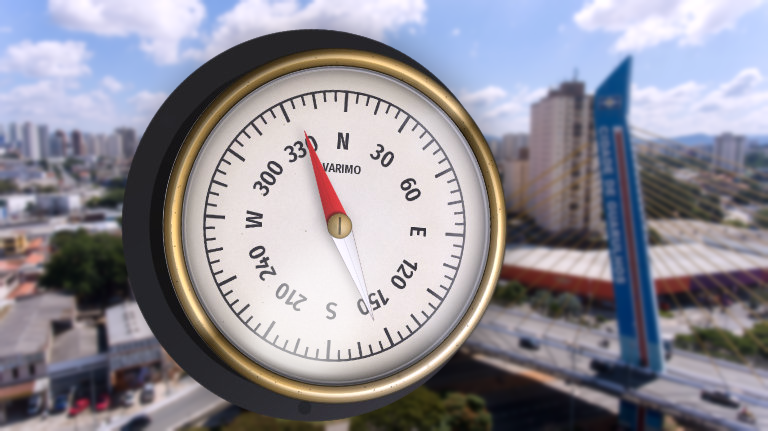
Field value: {"value": 335, "unit": "°"}
